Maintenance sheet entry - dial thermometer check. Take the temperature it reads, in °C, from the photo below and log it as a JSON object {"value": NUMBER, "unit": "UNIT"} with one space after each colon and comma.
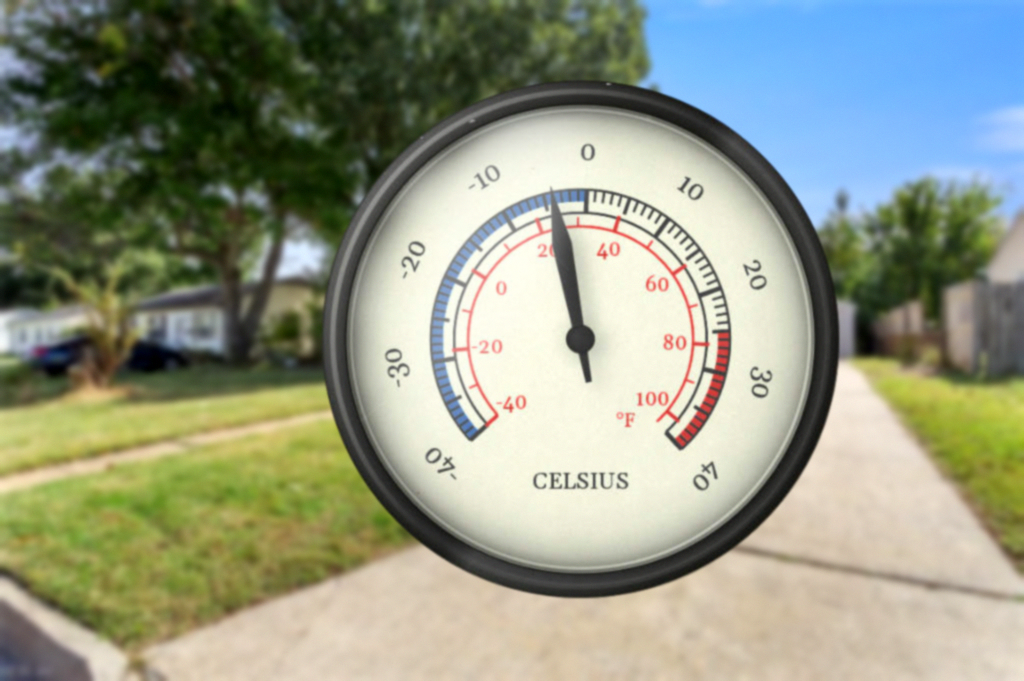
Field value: {"value": -4, "unit": "°C"}
